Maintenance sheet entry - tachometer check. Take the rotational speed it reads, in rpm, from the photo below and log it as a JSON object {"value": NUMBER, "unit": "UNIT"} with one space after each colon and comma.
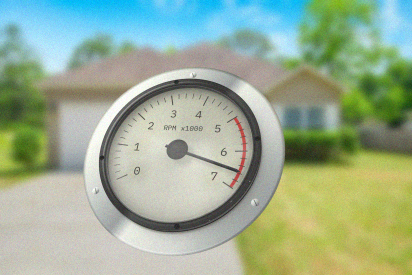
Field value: {"value": 6600, "unit": "rpm"}
